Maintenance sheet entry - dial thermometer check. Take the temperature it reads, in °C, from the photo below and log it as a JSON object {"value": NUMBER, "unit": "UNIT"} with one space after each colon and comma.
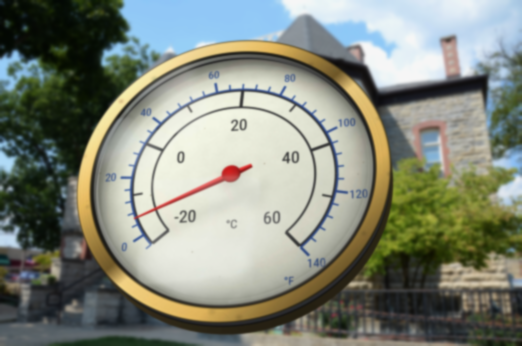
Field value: {"value": -15, "unit": "°C"}
